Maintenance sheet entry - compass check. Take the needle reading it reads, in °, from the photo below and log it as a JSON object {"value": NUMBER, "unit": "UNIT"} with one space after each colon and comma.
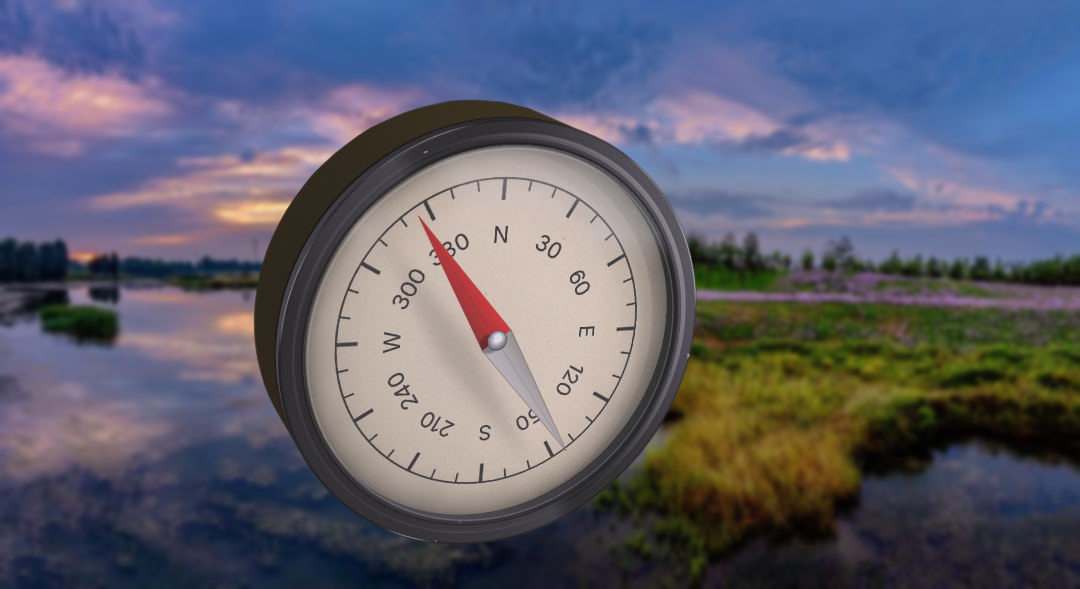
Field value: {"value": 325, "unit": "°"}
